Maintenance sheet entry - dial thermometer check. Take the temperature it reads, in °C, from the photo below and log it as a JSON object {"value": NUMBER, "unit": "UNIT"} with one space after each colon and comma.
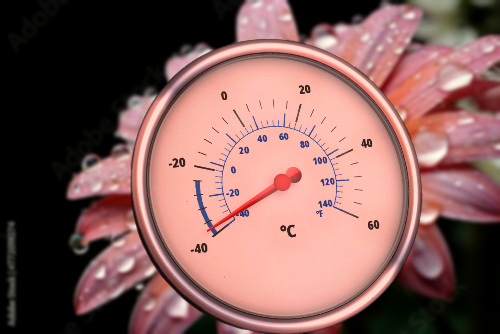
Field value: {"value": -38, "unit": "°C"}
